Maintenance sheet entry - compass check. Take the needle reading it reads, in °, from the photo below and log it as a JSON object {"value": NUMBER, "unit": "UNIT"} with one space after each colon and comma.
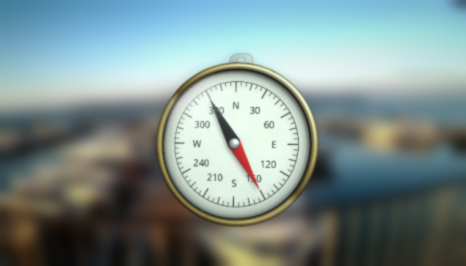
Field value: {"value": 150, "unit": "°"}
